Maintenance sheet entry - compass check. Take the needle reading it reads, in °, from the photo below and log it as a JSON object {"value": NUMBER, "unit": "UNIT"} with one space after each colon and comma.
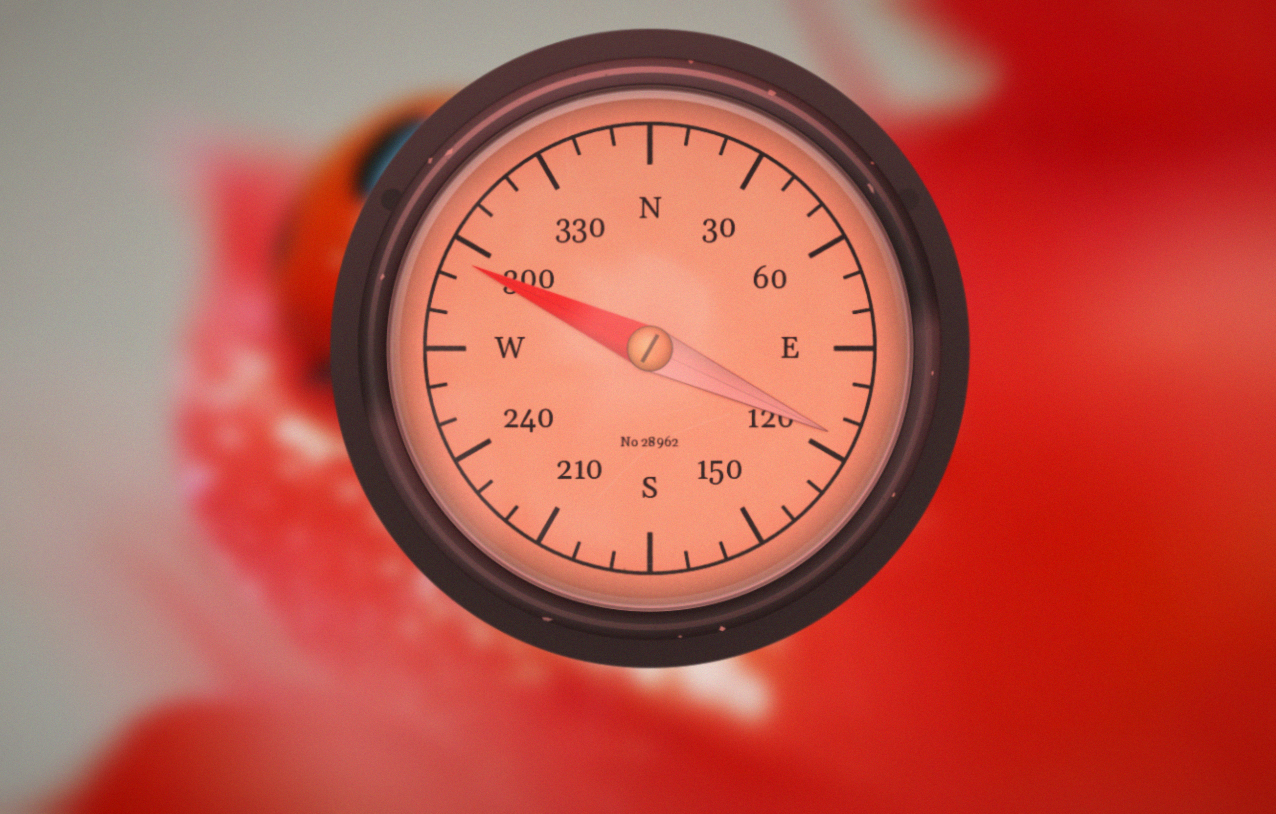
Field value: {"value": 295, "unit": "°"}
